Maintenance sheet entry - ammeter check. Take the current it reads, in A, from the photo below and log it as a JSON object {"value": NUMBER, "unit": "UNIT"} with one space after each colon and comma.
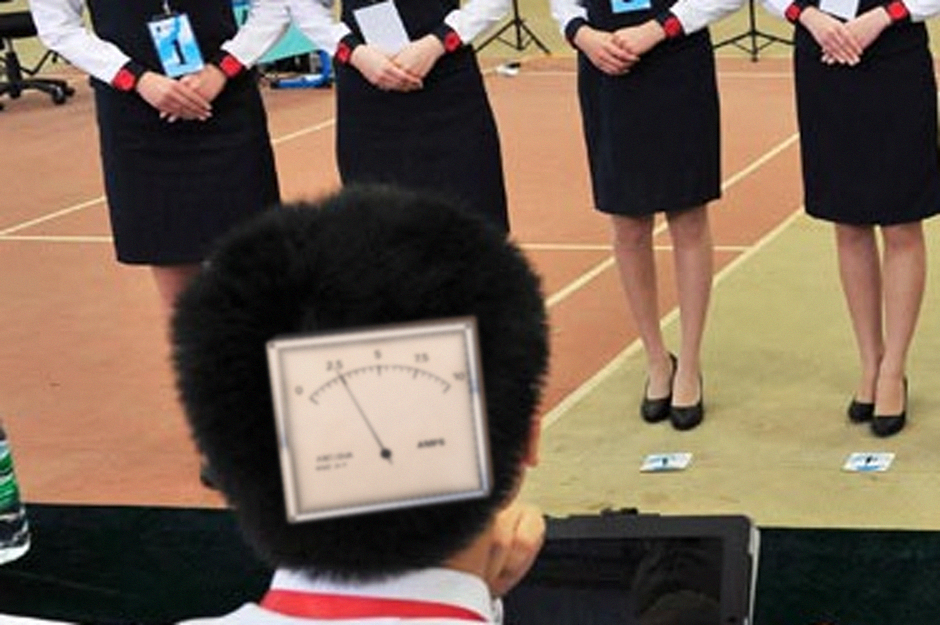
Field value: {"value": 2.5, "unit": "A"}
